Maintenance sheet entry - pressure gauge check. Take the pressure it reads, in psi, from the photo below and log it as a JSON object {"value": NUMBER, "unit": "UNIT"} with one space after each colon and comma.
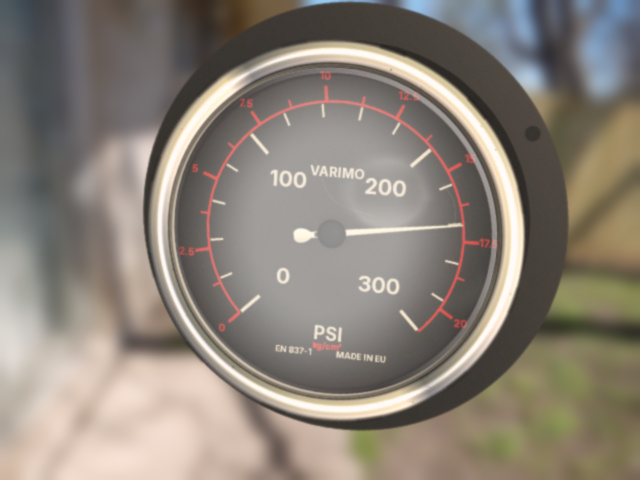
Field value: {"value": 240, "unit": "psi"}
